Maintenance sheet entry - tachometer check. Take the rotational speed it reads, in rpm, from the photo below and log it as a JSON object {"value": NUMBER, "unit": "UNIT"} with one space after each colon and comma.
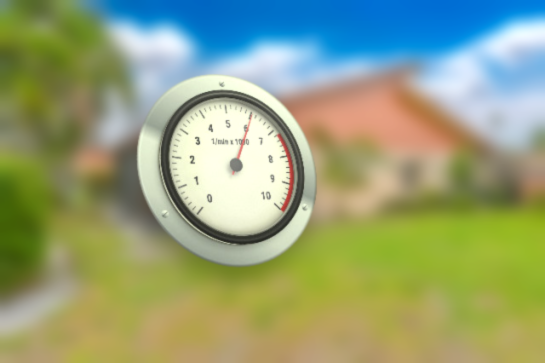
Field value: {"value": 6000, "unit": "rpm"}
